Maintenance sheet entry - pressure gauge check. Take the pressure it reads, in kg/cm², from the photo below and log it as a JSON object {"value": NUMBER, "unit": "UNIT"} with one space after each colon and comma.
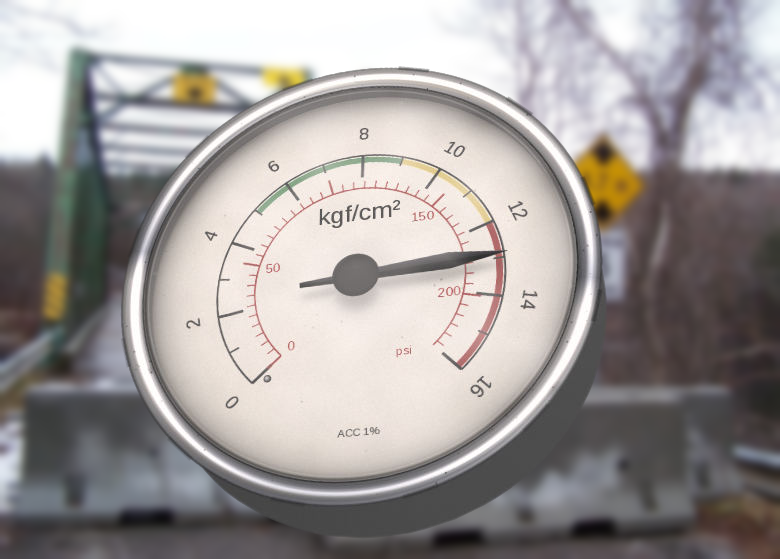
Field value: {"value": 13, "unit": "kg/cm²"}
